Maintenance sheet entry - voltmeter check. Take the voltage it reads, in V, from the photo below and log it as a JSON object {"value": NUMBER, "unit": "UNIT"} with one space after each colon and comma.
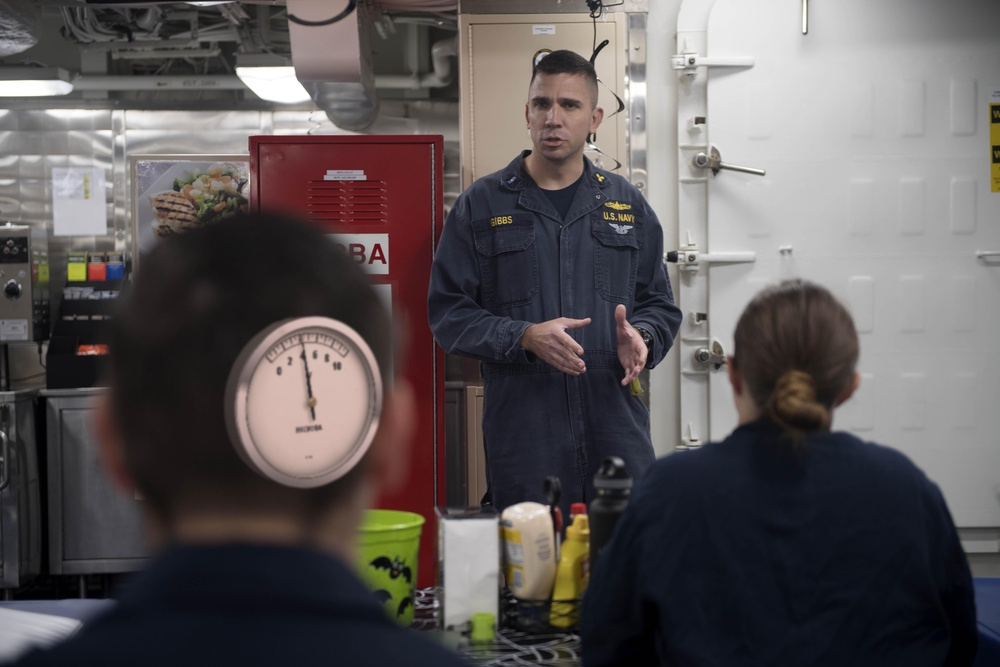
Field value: {"value": 4, "unit": "V"}
